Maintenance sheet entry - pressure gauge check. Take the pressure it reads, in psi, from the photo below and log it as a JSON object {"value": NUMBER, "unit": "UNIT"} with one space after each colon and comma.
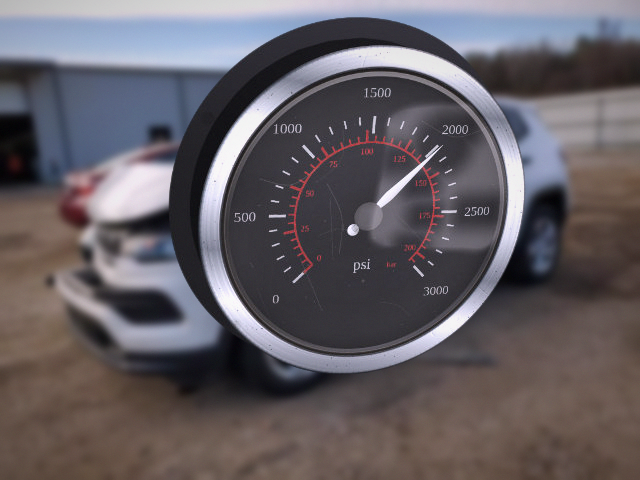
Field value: {"value": 2000, "unit": "psi"}
